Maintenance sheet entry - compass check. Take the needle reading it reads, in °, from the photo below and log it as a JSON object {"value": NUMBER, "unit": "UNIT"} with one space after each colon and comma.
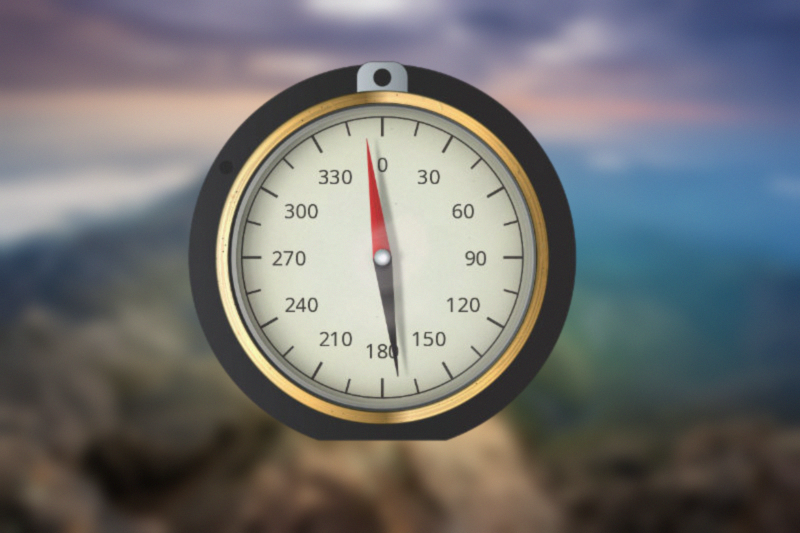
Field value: {"value": 352.5, "unit": "°"}
